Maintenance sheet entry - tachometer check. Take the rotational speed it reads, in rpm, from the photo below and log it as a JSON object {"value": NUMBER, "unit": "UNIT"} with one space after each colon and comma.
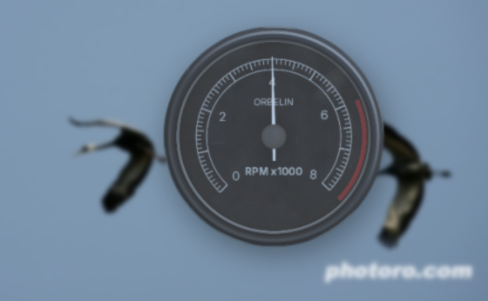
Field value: {"value": 4000, "unit": "rpm"}
